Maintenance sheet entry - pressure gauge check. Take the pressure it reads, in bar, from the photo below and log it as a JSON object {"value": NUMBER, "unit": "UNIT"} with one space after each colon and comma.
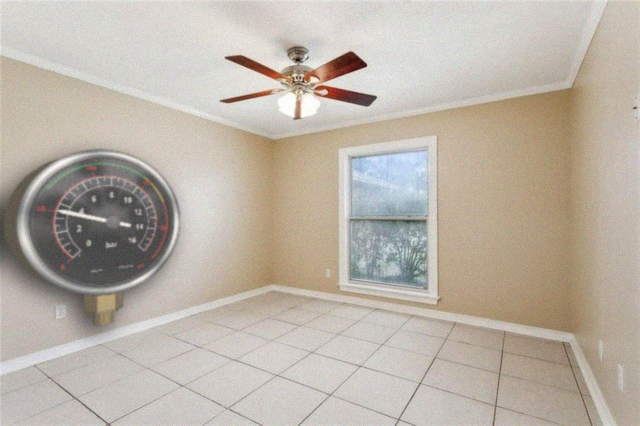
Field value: {"value": 3.5, "unit": "bar"}
